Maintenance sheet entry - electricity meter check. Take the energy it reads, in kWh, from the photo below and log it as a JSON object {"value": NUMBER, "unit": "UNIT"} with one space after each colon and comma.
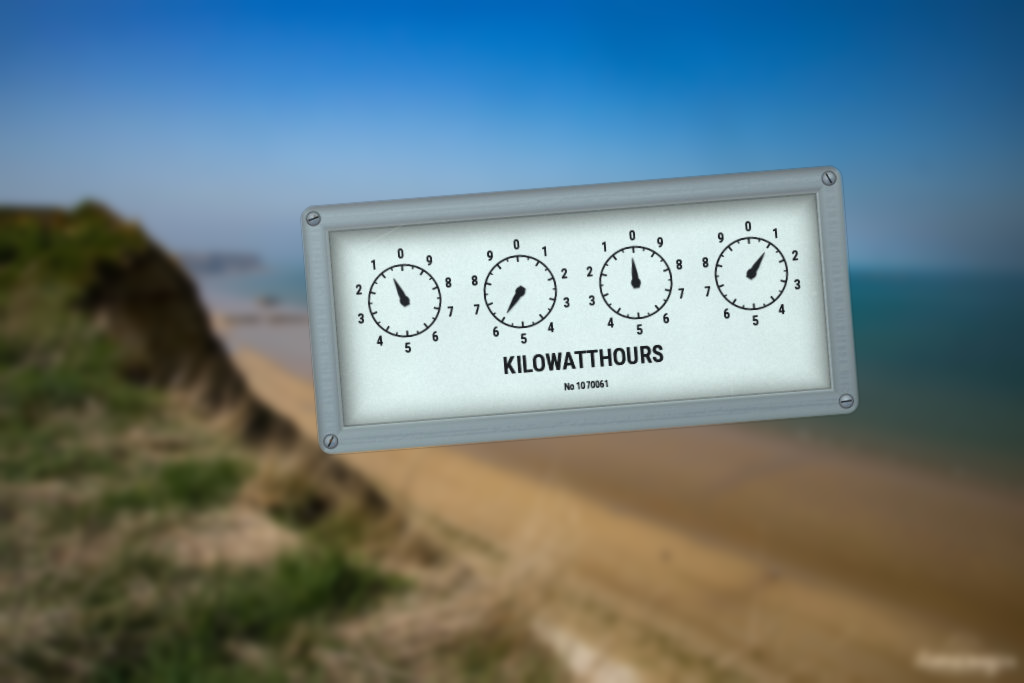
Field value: {"value": 601, "unit": "kWh"}
